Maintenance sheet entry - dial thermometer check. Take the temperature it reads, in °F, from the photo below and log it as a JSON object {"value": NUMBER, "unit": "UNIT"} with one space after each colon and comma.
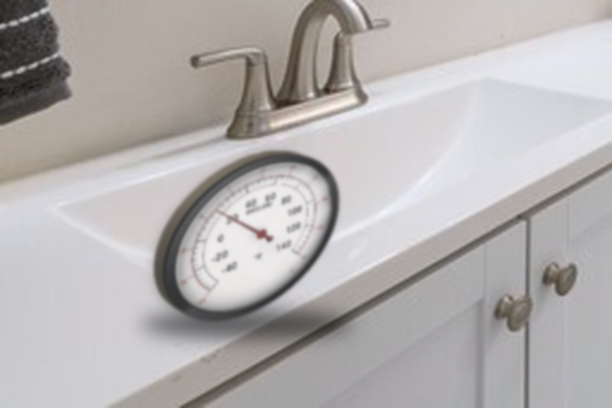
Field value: {"value": 20, "unit": "°F"}
